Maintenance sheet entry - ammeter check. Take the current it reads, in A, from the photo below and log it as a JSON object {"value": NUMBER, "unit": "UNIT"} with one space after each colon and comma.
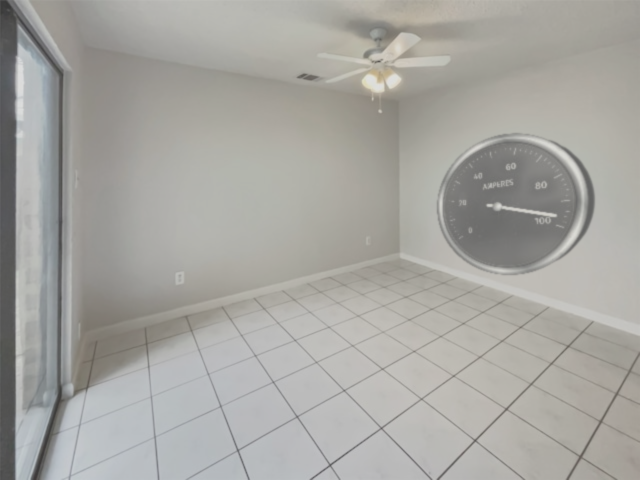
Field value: {"value": 96, "unit": "A"}
